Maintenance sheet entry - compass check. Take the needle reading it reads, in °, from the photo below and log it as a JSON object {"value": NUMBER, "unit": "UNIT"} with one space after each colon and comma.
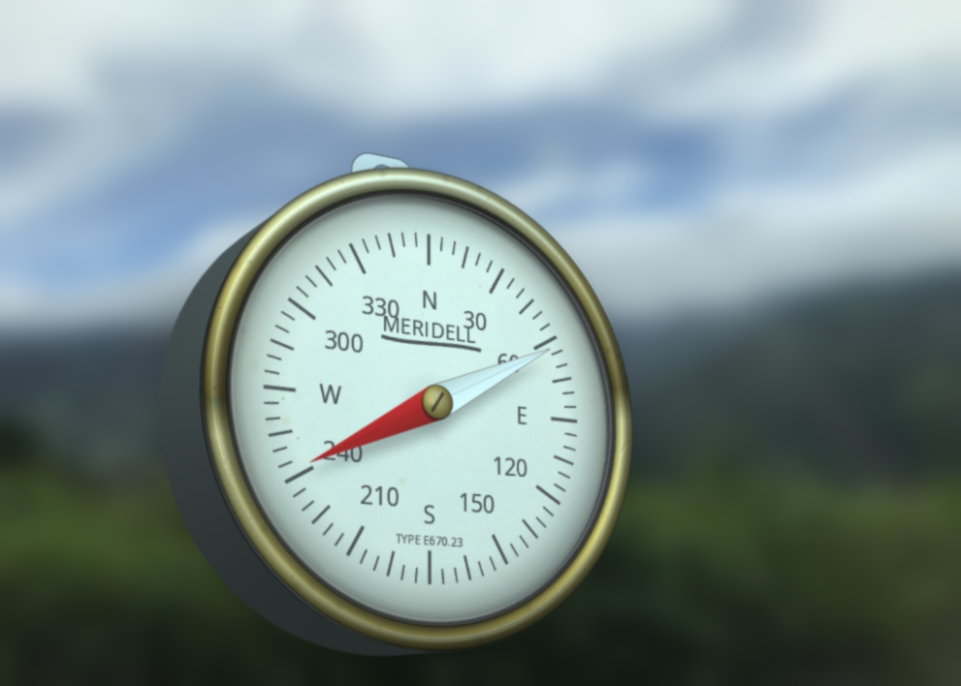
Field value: {"value": 242.5, "unit": "°"}
